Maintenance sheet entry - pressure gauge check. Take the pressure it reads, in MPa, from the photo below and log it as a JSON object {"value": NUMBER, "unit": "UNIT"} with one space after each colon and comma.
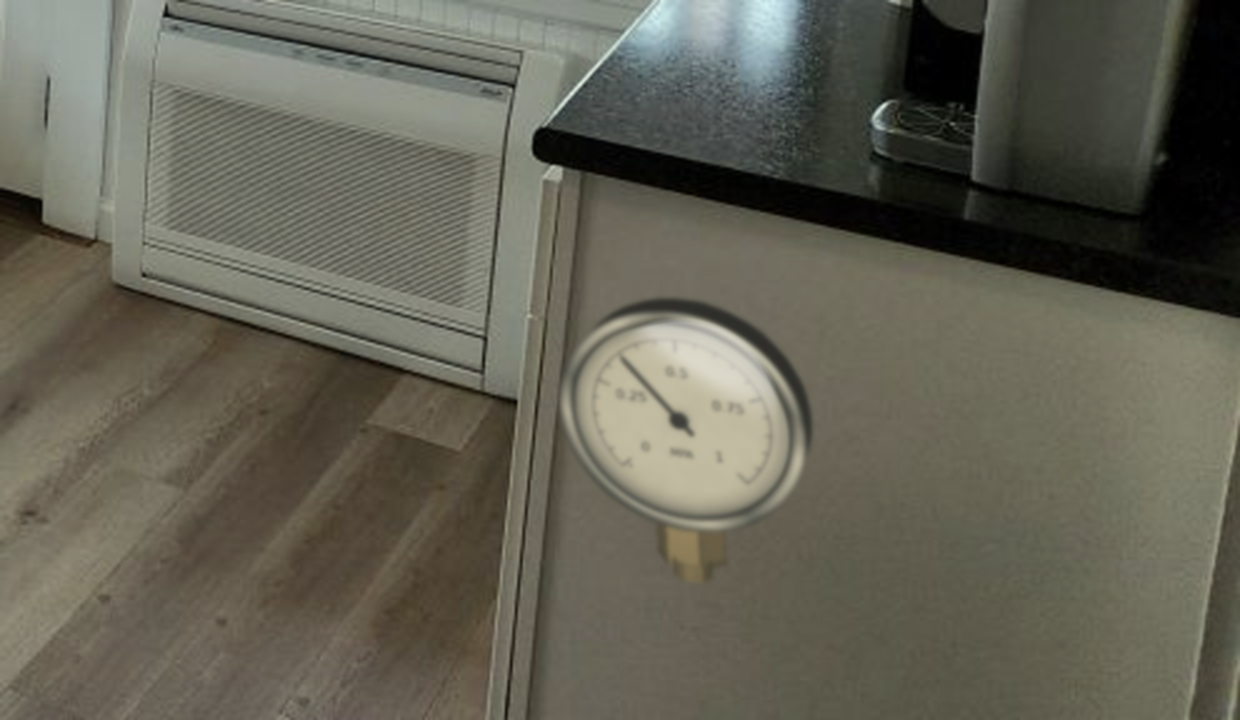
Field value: {"value": 0.35, "unit": "MPa"}
